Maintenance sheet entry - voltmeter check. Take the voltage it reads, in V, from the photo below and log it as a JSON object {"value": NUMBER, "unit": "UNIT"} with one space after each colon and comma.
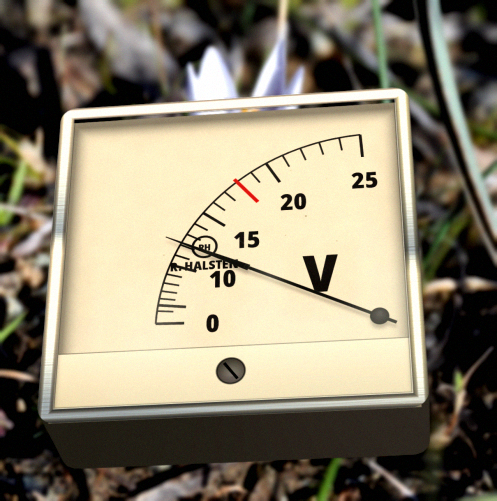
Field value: {"value": 12, "unit": "V"}
